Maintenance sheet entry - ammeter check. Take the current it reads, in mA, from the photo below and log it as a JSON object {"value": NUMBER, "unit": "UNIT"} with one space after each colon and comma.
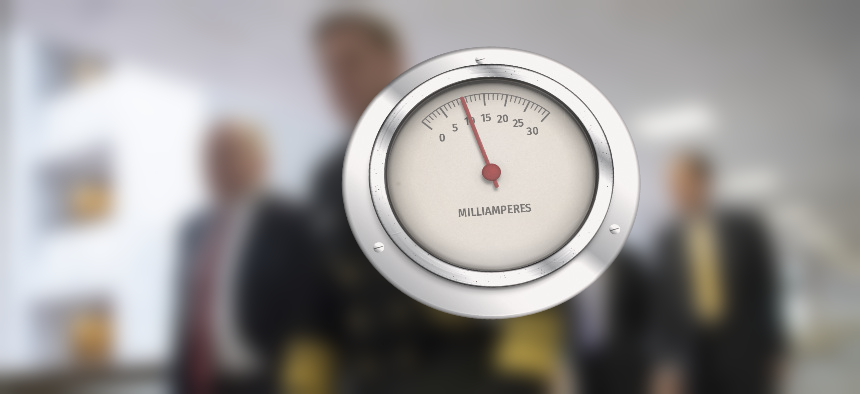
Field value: {"value": 10, "unit": "mA"}
